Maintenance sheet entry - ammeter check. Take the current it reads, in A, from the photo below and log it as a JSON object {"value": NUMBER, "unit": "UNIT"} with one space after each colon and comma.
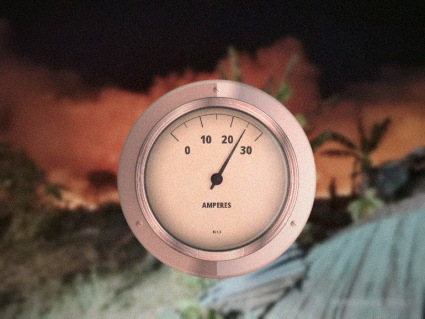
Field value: {"value": 25, "unit": "A"}
